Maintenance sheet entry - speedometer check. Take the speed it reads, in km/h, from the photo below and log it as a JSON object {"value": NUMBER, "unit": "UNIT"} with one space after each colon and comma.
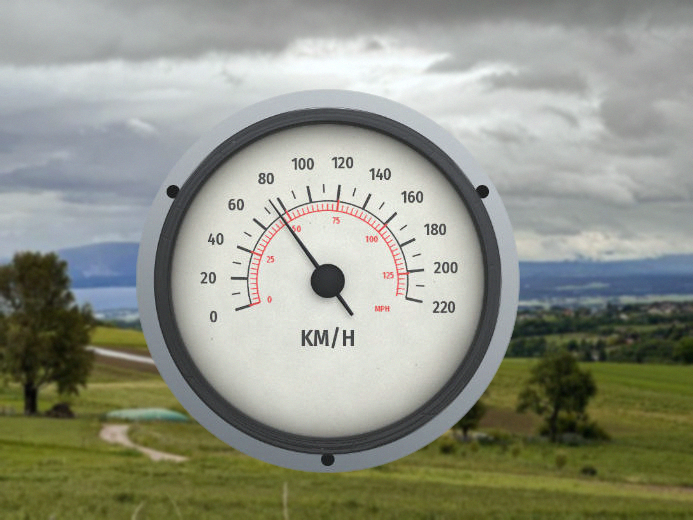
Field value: {"value": 75, "unit": "km/h"}
